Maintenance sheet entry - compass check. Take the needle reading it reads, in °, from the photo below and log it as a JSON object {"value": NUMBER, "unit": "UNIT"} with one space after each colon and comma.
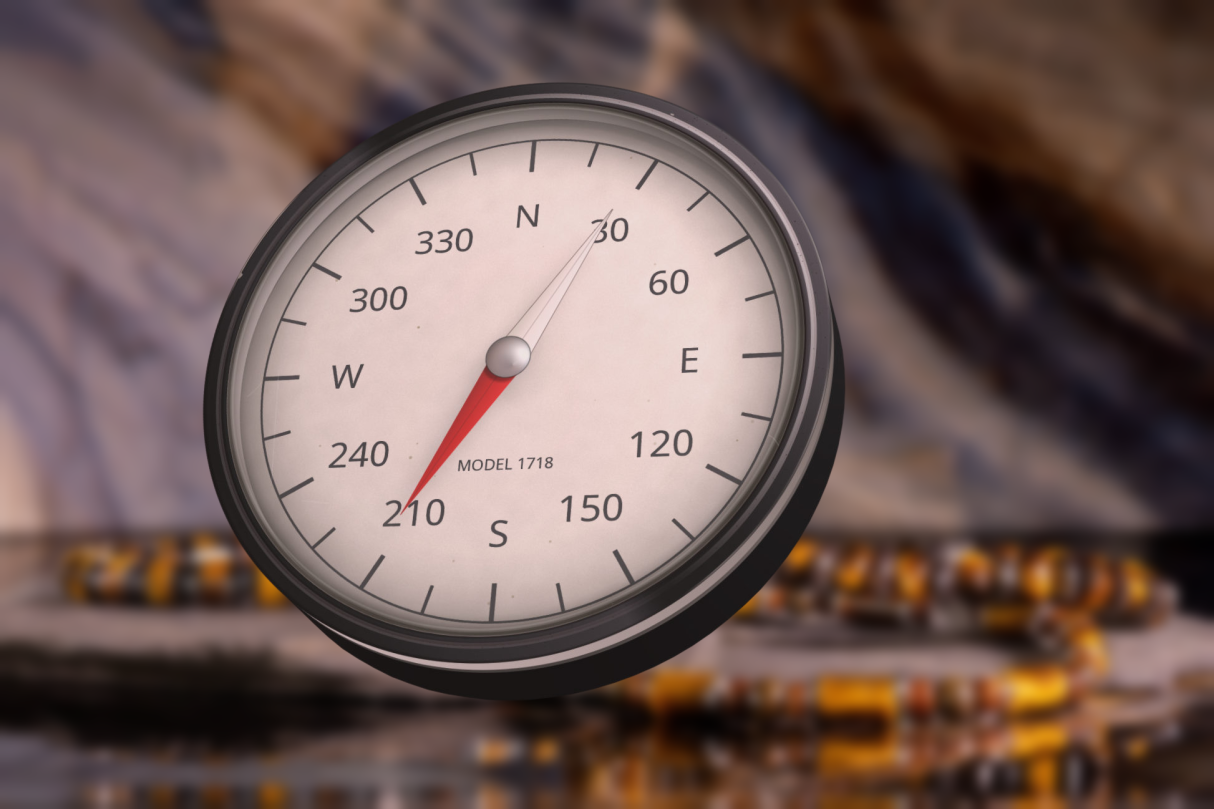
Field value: {"value": 210, "unit": "°"}
